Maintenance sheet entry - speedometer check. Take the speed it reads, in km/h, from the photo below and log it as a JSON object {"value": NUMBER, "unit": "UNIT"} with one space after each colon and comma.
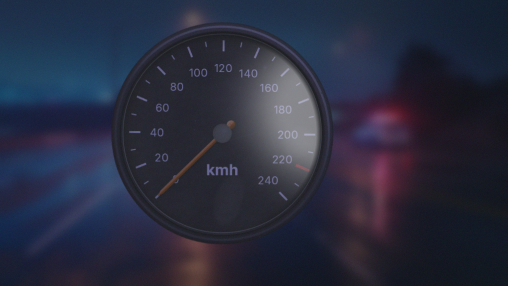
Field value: {"value": 0, "unit": "km/h"}
